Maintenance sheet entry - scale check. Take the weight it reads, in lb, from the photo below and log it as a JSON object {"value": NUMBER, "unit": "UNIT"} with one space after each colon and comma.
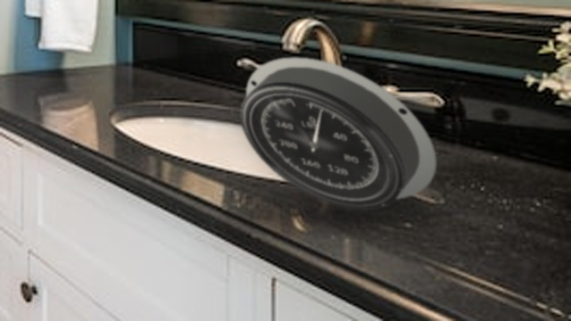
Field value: {"value": 10, "unit": "lb"}
